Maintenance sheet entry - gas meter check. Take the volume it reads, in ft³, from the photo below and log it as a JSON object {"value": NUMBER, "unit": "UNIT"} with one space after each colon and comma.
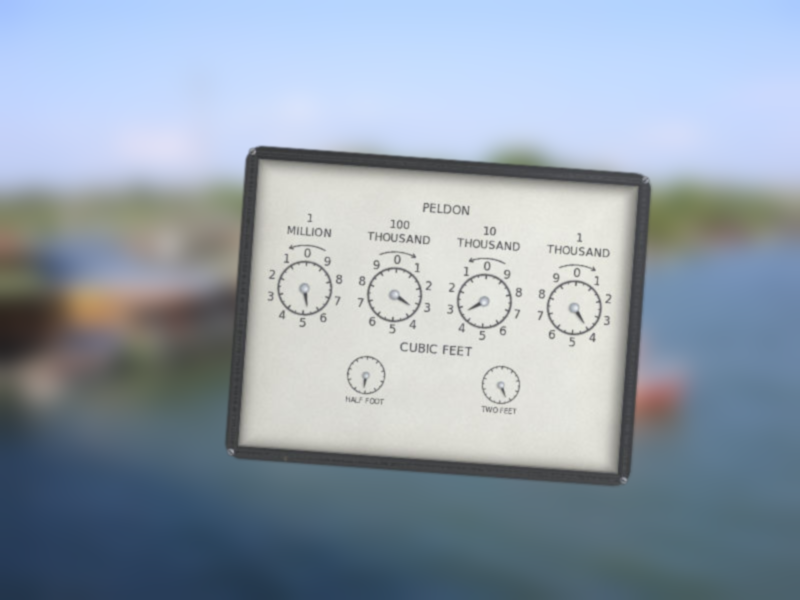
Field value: {"value": 533400, "unit": "ft³"}
